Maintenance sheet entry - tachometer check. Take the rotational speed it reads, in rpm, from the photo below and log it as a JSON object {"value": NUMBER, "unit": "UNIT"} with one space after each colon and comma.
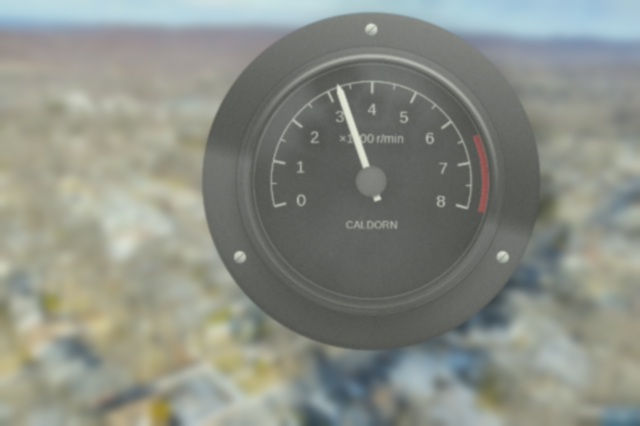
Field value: {"value": 3250, "unit": "rpm"}
